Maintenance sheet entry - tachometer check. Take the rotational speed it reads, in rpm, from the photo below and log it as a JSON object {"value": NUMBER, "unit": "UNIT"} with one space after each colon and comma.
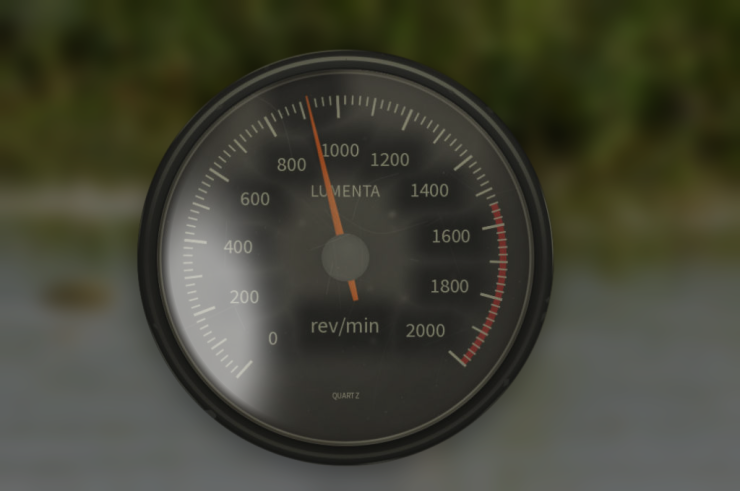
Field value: {"value": 920, "unit": "rpm"}
